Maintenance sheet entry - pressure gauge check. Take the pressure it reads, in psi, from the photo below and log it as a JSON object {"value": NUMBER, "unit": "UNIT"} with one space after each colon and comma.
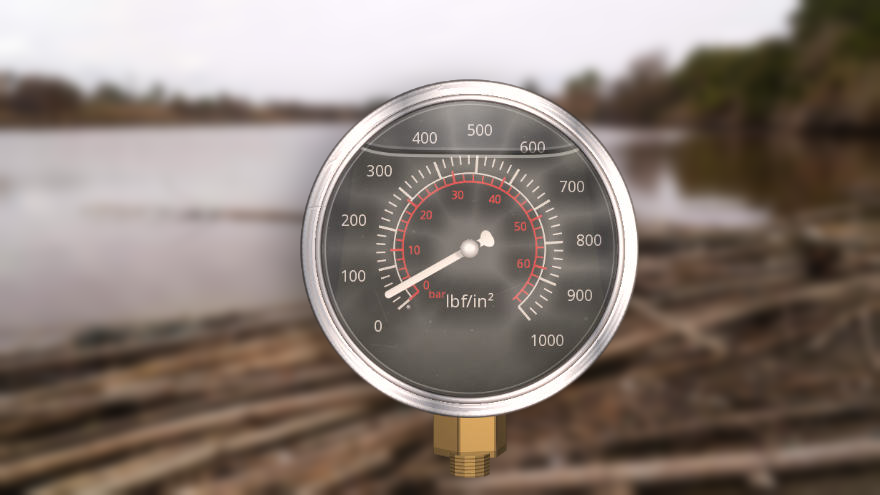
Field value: {"value": 40, "unit": "psi"}
